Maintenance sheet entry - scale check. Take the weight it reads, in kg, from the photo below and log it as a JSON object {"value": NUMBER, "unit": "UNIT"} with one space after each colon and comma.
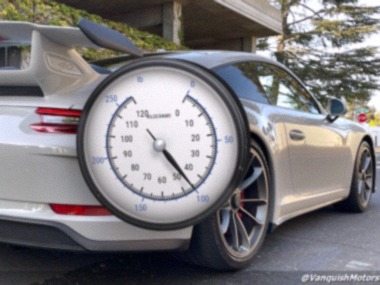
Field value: {"value": 45, "unit": "kg"}
